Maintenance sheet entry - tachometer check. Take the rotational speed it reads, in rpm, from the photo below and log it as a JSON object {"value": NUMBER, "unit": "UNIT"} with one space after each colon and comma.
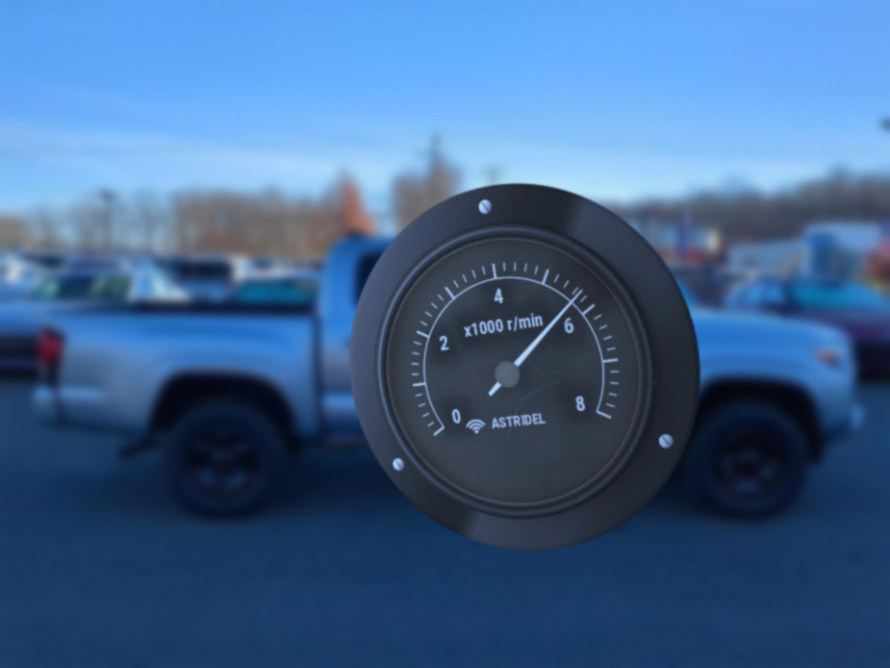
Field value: {"value": 5700, "unit": "rpm"}
